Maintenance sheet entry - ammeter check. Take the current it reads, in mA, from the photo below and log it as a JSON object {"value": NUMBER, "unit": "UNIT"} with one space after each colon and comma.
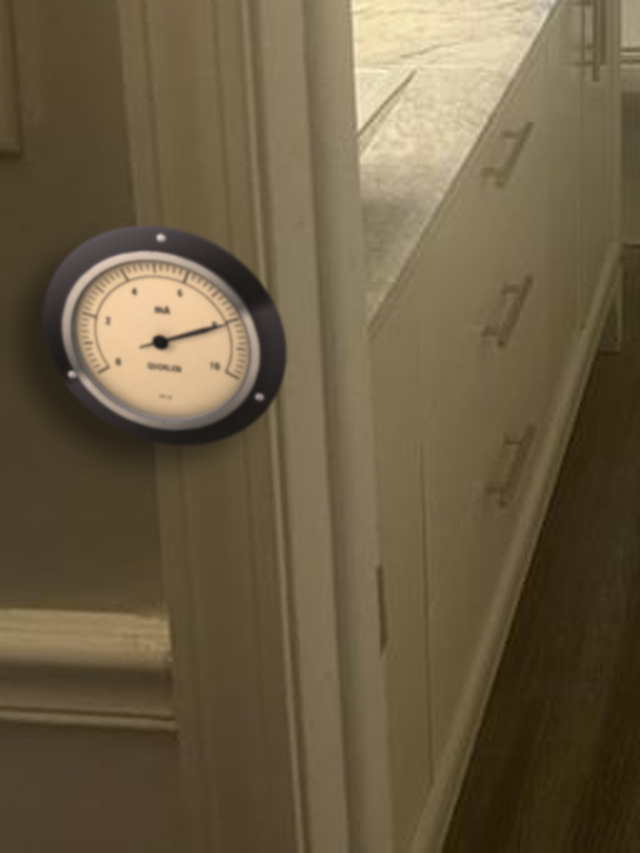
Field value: {"value": 8, "unit": "mA"}
